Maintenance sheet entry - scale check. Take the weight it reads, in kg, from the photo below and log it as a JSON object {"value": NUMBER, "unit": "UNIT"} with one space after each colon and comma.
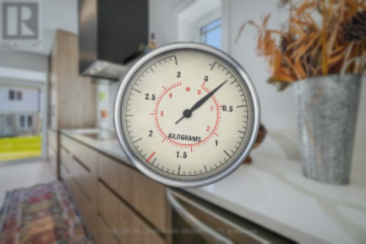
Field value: {"value": 0.2, "unit": "kg"}
